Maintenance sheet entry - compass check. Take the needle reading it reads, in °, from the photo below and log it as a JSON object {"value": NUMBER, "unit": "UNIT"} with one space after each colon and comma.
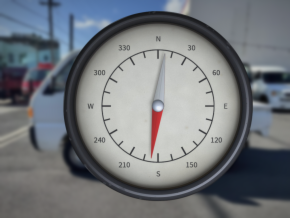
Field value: {"value": 187.5, "unit": "°"}
